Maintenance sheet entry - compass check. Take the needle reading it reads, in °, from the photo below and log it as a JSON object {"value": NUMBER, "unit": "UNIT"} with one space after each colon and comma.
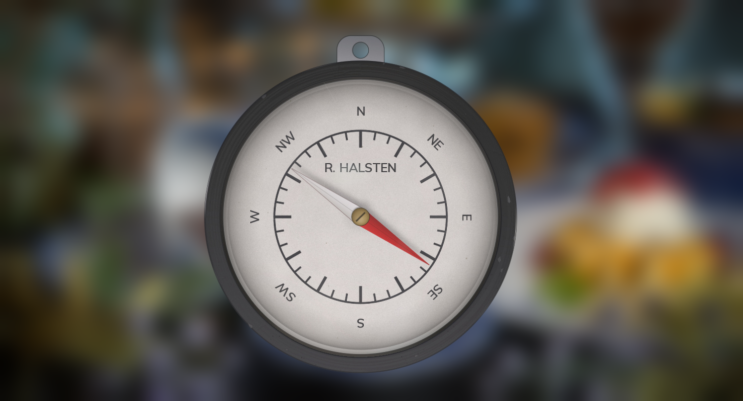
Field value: {"value": 125, "unit": "°"}
